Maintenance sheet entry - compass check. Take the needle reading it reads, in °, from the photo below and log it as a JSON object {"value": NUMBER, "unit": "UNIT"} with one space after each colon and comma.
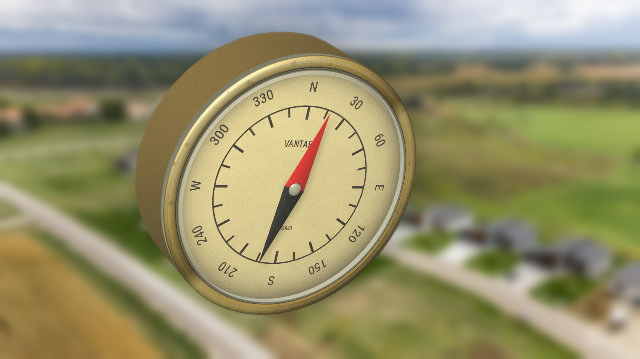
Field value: {"value": 15, "unit": "°"}
